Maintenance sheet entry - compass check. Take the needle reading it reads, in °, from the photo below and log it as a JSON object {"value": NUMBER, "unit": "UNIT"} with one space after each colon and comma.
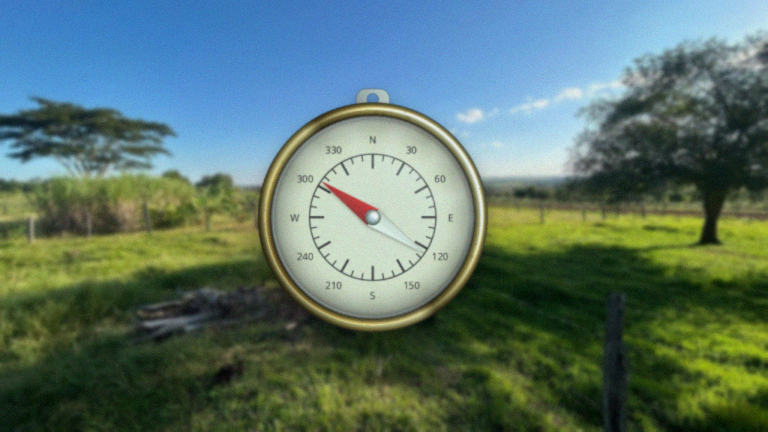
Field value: {"value": 305, "unit": "°"}
